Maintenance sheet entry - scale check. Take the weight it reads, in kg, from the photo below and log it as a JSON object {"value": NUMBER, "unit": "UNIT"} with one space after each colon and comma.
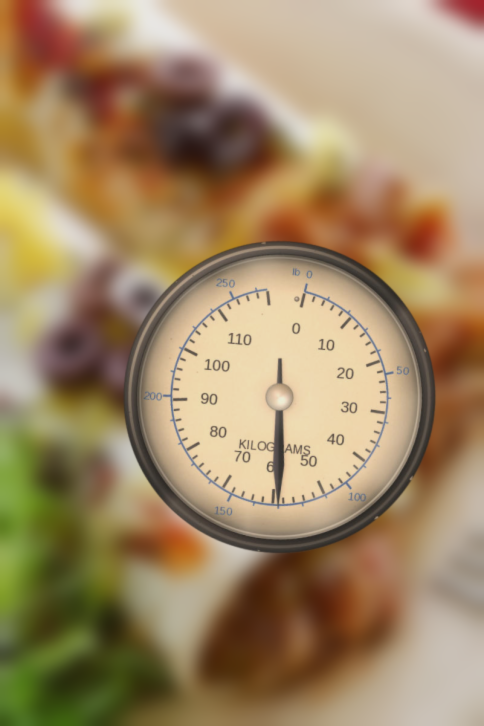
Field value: {"value": 59, "unit": "kg"}
